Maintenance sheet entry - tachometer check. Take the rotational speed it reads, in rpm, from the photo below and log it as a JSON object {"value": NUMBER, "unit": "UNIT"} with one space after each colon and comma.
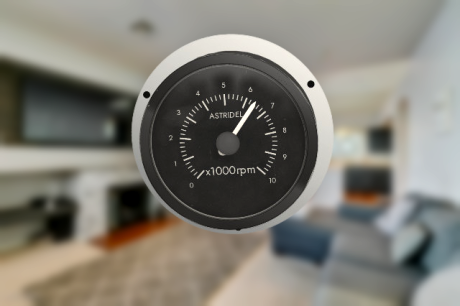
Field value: {"value": 6400, "unit": "rpm"}
